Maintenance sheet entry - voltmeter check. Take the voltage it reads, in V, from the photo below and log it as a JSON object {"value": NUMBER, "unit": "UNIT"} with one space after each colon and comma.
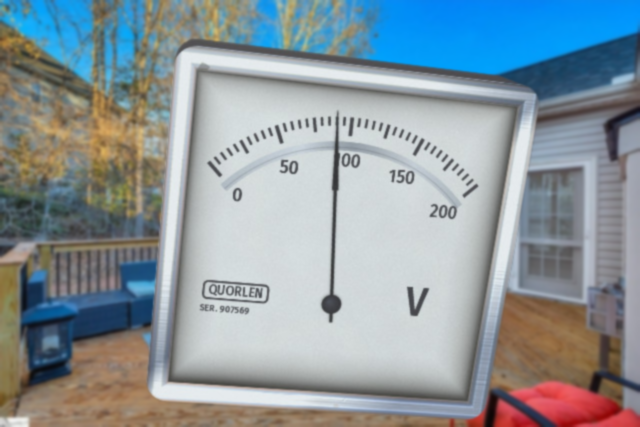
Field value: {"value": 90, "unit": "V"}
